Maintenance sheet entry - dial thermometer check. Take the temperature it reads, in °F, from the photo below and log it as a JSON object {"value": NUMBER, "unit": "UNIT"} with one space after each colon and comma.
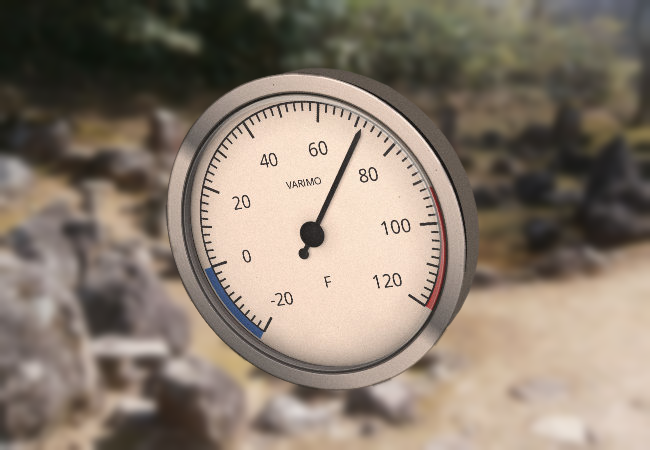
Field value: {"value": 72, "unit": "°F"}
